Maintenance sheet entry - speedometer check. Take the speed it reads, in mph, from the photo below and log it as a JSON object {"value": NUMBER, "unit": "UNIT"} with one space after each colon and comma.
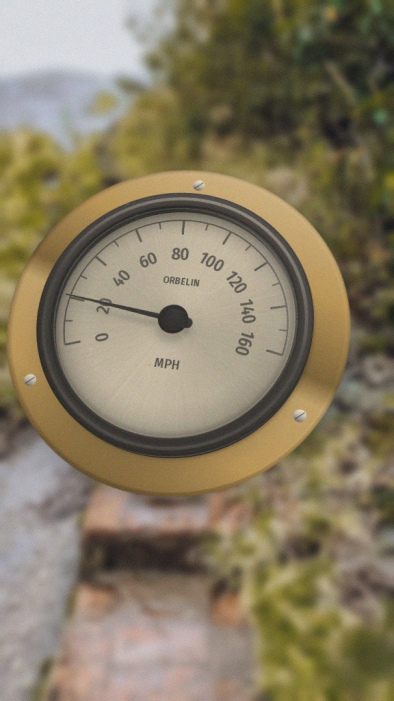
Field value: {"value": 20, "unit": "mph"}
